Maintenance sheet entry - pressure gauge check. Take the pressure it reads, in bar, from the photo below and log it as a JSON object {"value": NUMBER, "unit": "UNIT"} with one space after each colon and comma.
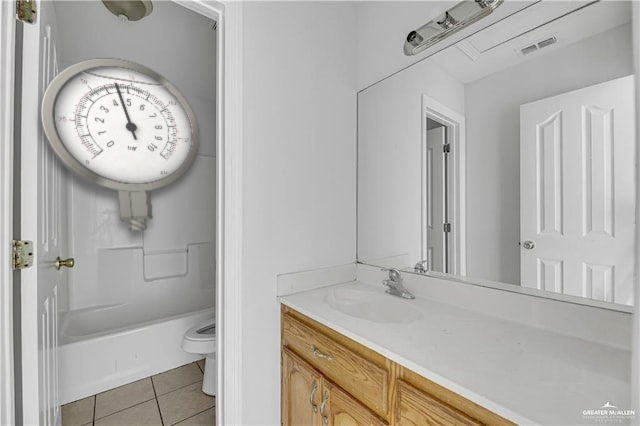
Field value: {"value": 4.5, "unit": "bar"}
